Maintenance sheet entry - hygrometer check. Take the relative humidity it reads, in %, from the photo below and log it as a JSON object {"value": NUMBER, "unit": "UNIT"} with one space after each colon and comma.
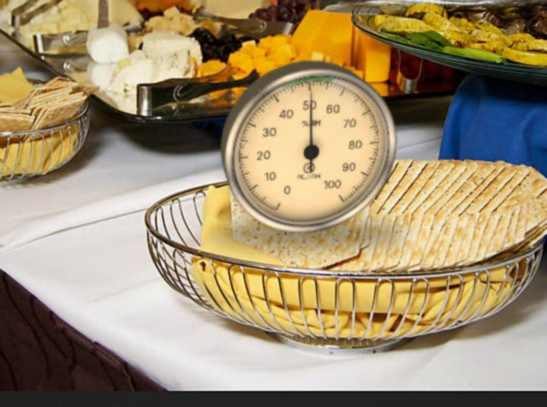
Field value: {"value": 50, "unit": "%"}
